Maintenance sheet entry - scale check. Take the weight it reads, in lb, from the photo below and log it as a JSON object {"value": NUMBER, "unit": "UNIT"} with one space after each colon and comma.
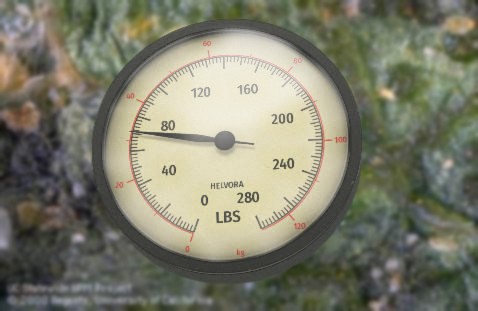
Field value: {"value": 70, "unit": "lb"}
